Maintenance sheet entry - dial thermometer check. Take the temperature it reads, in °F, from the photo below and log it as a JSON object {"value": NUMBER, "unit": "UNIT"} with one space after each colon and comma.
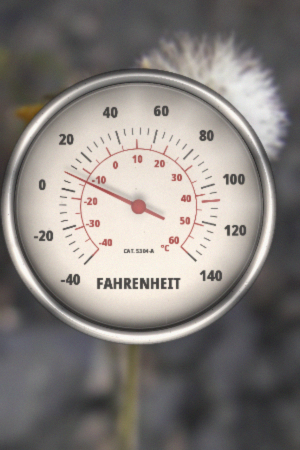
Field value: {"value": 8, "unit": "°F"}
